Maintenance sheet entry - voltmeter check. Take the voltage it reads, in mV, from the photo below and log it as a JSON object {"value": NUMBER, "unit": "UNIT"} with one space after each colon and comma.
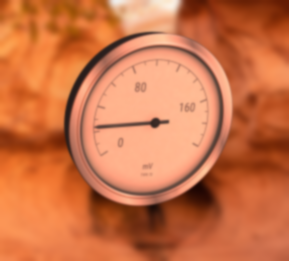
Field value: {"value": 25, "unit": "mV"}
